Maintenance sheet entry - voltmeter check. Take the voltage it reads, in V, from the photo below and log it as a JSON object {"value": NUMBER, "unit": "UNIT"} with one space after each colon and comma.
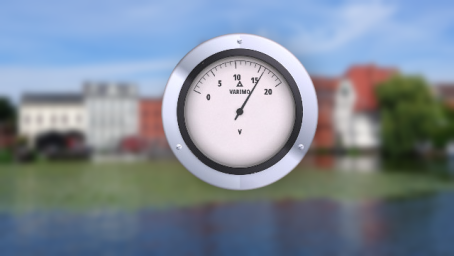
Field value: {"value": 16, "unit": "V"}
